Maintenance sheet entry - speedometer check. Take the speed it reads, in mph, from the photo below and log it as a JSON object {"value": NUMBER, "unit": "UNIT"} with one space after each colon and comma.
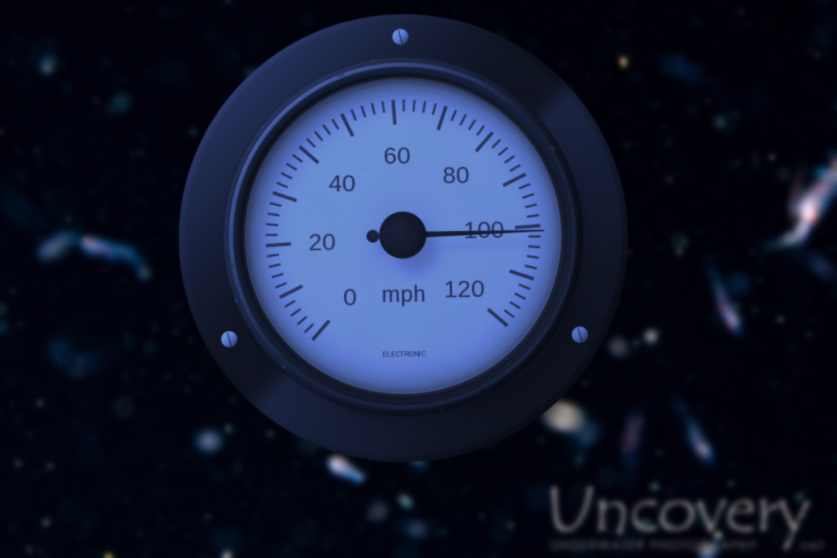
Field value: {"value": 101, "unit": "mph"}
